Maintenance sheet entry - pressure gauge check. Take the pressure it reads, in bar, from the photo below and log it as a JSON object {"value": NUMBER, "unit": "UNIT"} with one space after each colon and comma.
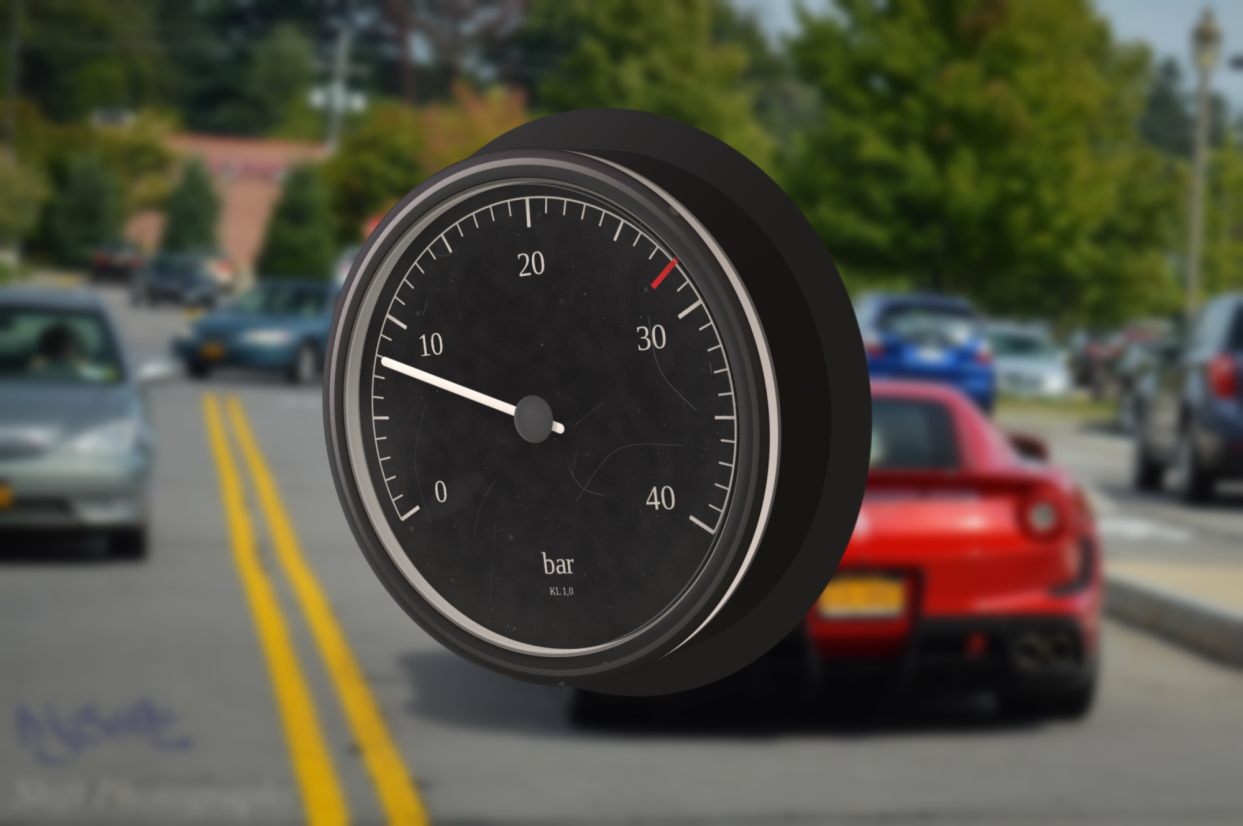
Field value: {"value": 8, "unit": "bar"}
